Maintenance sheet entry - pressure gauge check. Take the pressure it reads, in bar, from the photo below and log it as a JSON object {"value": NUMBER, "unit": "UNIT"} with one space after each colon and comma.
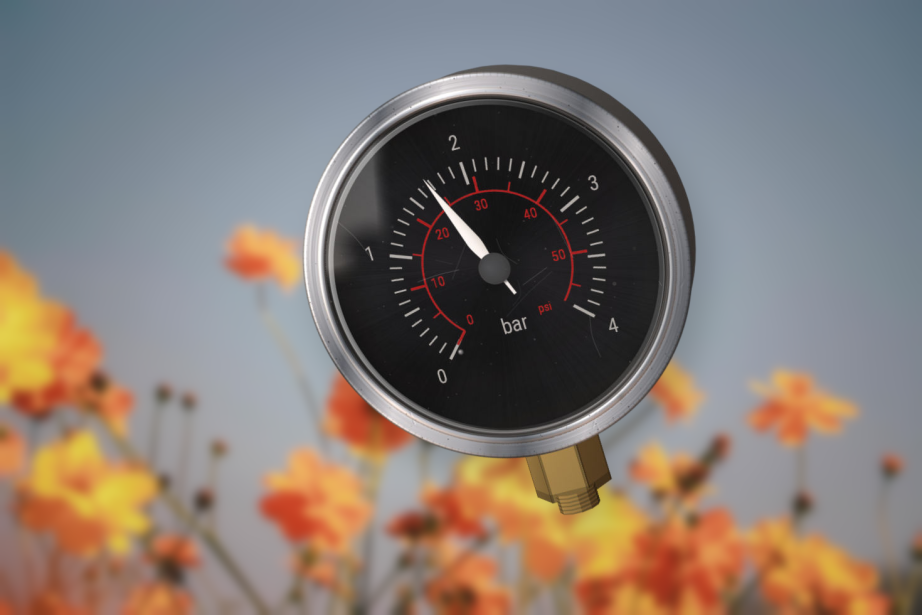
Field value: {"value": 1.7, "unit": "bar"}
